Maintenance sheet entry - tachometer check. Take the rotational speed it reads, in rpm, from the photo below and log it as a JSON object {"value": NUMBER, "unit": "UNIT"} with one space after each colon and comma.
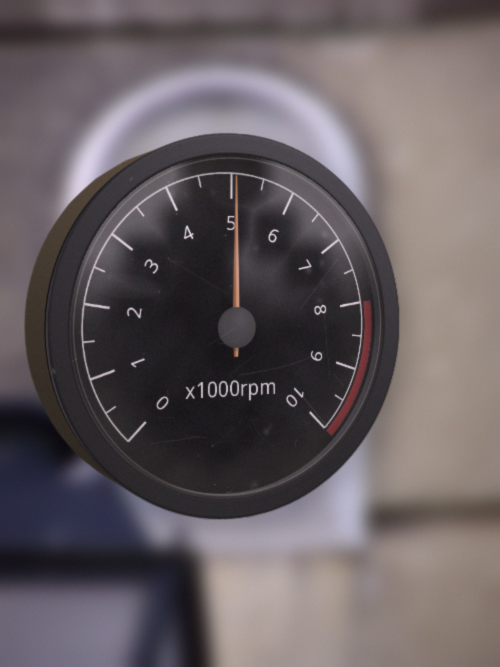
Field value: {"value": 5000, "unit": "rpm"}
